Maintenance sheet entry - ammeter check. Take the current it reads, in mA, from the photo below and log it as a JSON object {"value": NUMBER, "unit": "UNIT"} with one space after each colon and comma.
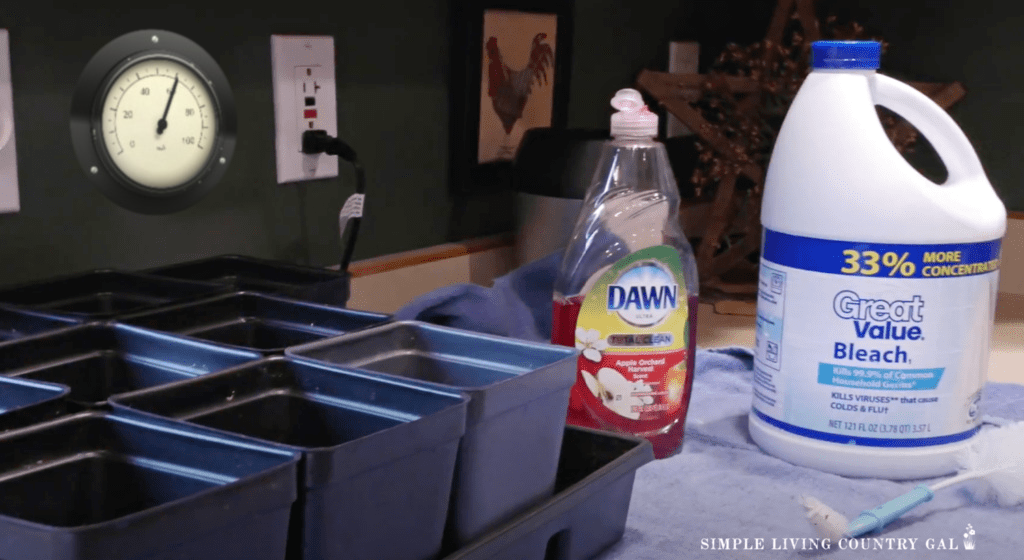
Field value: {"value": 60, "unit": "mA"}
